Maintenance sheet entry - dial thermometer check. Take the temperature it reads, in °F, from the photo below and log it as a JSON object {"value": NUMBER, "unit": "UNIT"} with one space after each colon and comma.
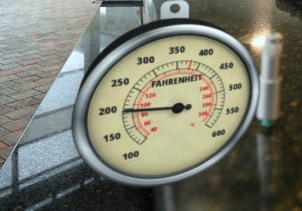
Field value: {"value": 200, "unit": "°F"}
